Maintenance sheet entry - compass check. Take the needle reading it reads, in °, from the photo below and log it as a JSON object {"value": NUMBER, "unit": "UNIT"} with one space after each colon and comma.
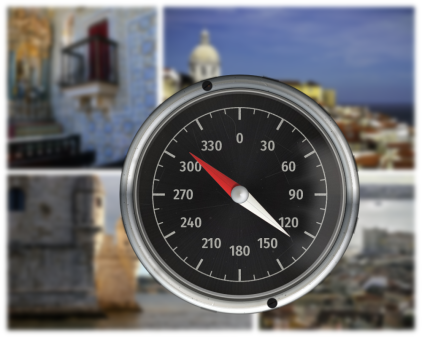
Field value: {"value": 310, "unit": "°"}
